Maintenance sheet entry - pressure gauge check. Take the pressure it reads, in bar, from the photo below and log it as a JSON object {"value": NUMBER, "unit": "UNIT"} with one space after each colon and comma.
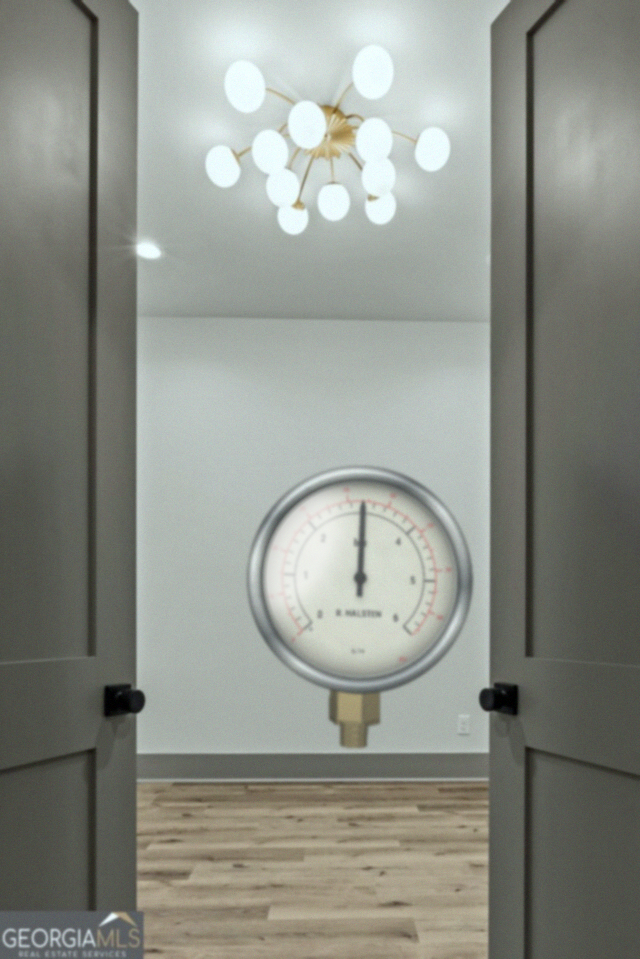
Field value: {"value": 3, "unit": "bar"}
